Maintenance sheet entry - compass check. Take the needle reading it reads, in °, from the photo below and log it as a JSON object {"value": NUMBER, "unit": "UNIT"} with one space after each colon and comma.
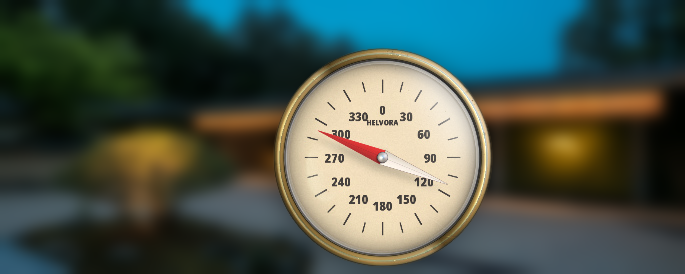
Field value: {"value": 292.5, "unit": "°"}
